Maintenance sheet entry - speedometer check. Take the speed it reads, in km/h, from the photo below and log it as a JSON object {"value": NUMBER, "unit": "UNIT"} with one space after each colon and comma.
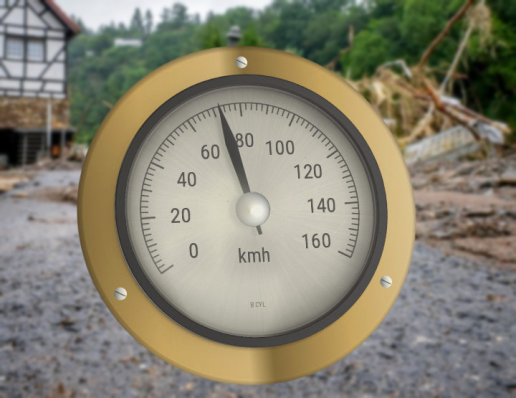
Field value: {"value": 72, "unit": "km/h"}
